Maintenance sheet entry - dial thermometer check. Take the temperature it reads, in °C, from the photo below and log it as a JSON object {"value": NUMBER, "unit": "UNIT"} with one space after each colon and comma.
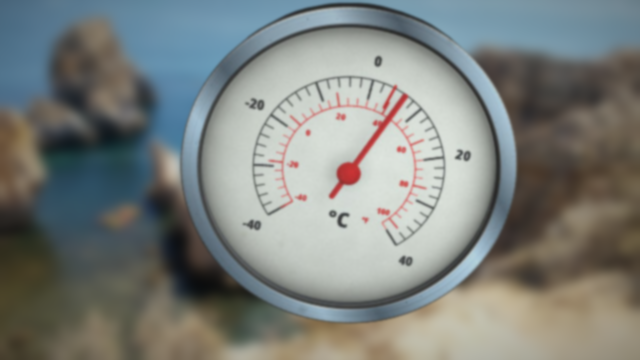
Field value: {"value": 6, "unit": "°C"}
